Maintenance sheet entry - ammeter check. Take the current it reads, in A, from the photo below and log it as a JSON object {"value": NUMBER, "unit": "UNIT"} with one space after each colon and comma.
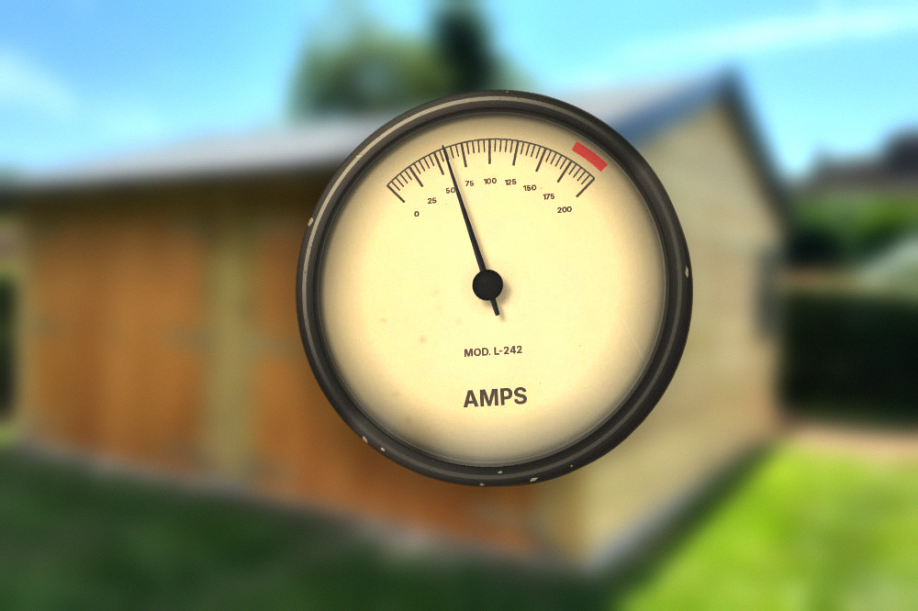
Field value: {"value": 60, "unit": "A"}
